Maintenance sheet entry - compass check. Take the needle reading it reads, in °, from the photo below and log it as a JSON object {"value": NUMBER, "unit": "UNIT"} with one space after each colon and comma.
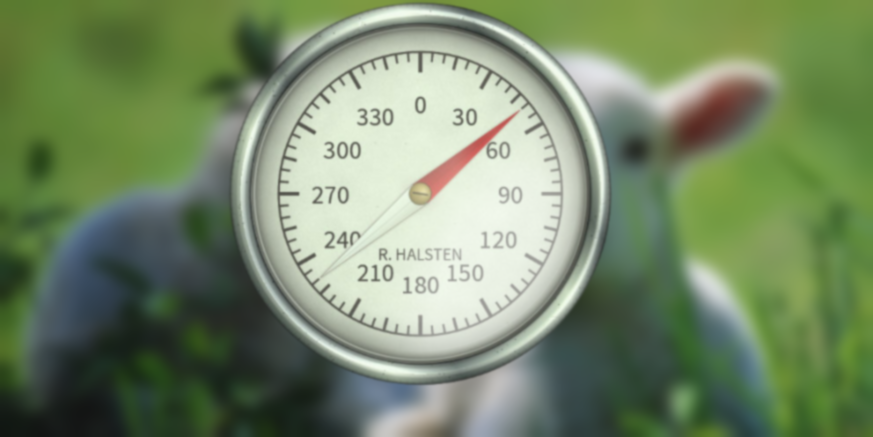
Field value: {"value": 50, "unit": "°"}
